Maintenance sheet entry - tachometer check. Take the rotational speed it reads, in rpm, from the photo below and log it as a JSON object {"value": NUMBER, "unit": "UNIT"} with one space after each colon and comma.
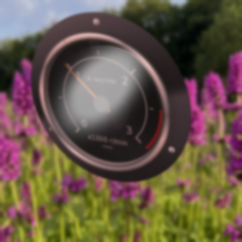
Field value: {"value": 1000, "unit": "rpm"}
